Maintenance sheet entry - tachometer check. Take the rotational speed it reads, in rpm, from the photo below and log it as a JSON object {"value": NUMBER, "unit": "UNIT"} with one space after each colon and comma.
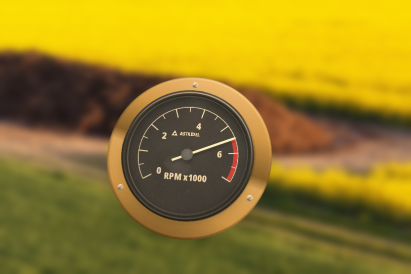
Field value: {"value": 5500, "unit": "rpm"}
